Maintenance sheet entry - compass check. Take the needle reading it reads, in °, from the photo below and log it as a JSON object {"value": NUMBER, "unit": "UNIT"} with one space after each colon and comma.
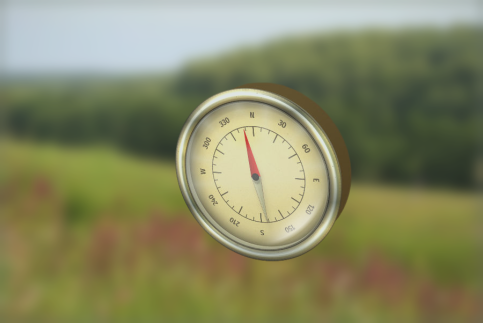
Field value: {"value": 350, "unit": "°"}
